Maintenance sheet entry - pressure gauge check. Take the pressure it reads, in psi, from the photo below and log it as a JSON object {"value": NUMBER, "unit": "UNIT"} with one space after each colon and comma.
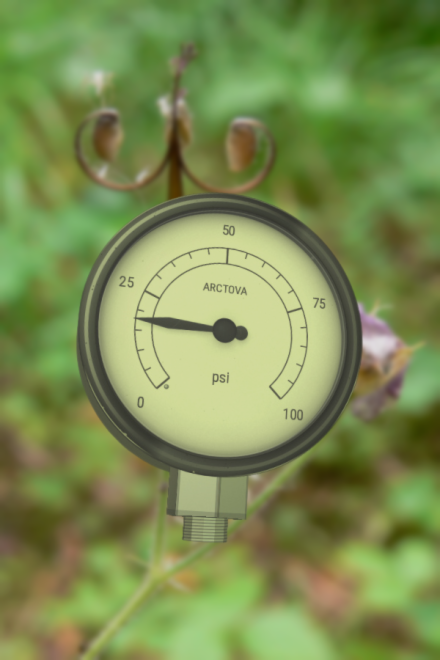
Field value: {"value": 17.5, "unit": "psi"}
